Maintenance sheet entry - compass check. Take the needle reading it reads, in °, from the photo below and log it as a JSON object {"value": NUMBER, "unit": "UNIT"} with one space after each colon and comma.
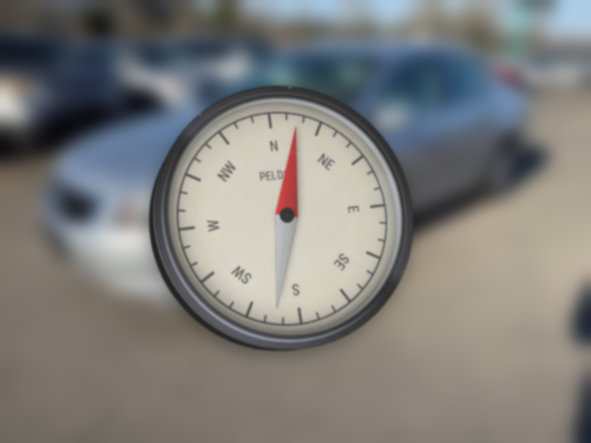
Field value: {"value": 15, "unit": "°"}
